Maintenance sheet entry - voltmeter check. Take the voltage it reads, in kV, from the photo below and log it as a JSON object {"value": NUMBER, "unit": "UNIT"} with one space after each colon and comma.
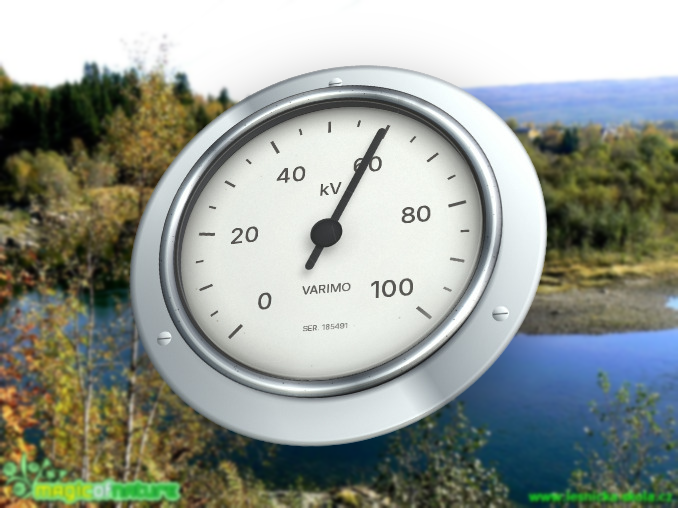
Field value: {"value": 60, "unit": "kV"}
